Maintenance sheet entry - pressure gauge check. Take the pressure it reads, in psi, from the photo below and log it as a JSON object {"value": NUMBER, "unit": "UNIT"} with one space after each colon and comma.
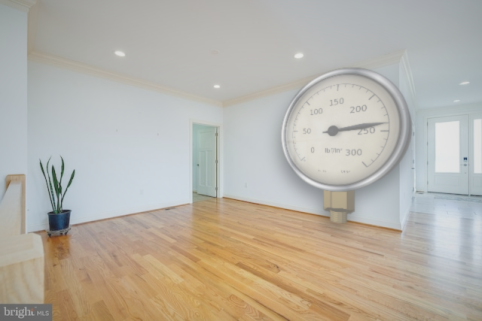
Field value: {"value": 240, "unit": "psi"}
